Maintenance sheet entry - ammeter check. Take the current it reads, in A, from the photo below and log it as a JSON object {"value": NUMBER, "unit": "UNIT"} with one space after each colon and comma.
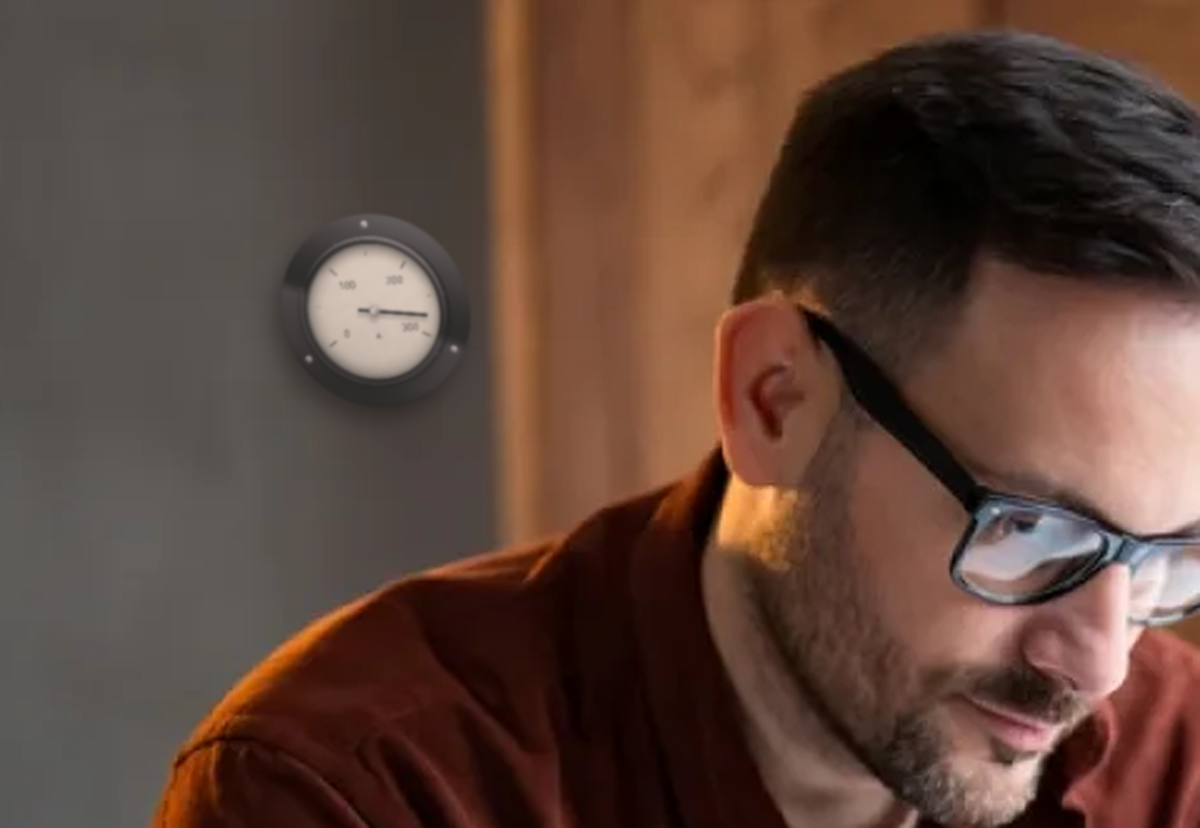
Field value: {"value": 275, "unit": "A"}
